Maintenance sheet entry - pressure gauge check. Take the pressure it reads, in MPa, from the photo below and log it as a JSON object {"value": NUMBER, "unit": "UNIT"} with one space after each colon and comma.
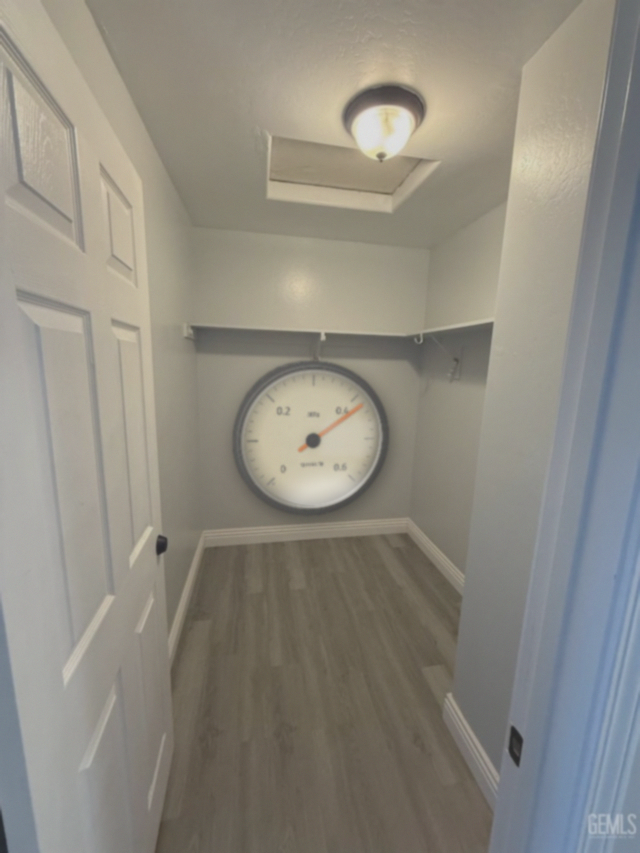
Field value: {"value": 0.42, "unit": "MPa"}
